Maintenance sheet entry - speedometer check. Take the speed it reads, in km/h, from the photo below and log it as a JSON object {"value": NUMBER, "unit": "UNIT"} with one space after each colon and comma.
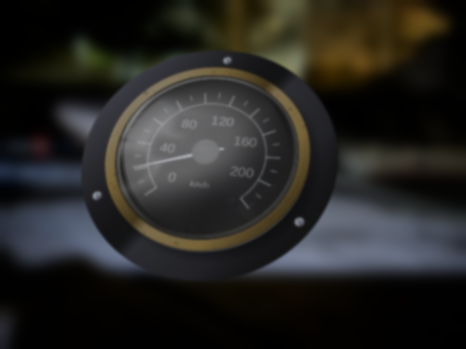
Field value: {"value": 20, "unit": "km/h"}
